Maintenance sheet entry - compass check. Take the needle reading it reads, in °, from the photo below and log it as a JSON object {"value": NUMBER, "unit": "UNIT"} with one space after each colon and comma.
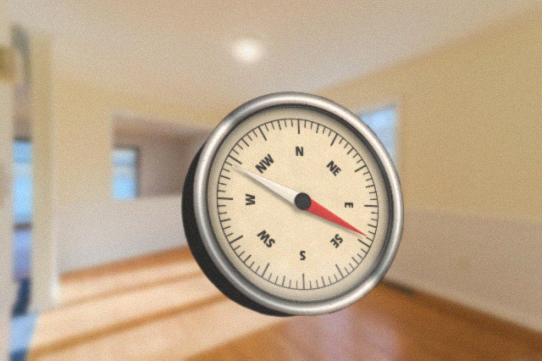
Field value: {"value": 115, "unit": "°"}
